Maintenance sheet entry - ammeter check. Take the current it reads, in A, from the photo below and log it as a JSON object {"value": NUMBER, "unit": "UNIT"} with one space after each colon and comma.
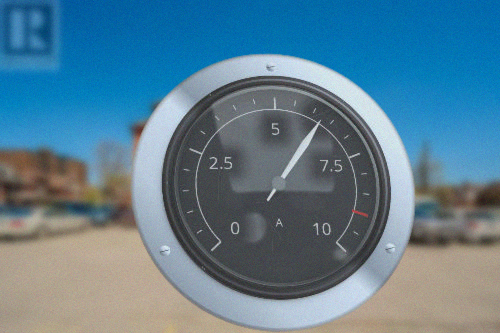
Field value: {"value": 6.25, "unit": "A"}
